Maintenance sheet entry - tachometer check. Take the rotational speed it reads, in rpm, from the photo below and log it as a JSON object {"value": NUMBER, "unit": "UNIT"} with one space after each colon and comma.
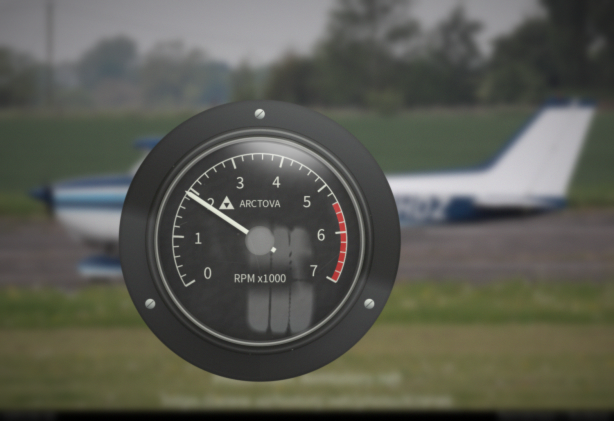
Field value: {"value": 1900, "unit": "rpm"}
